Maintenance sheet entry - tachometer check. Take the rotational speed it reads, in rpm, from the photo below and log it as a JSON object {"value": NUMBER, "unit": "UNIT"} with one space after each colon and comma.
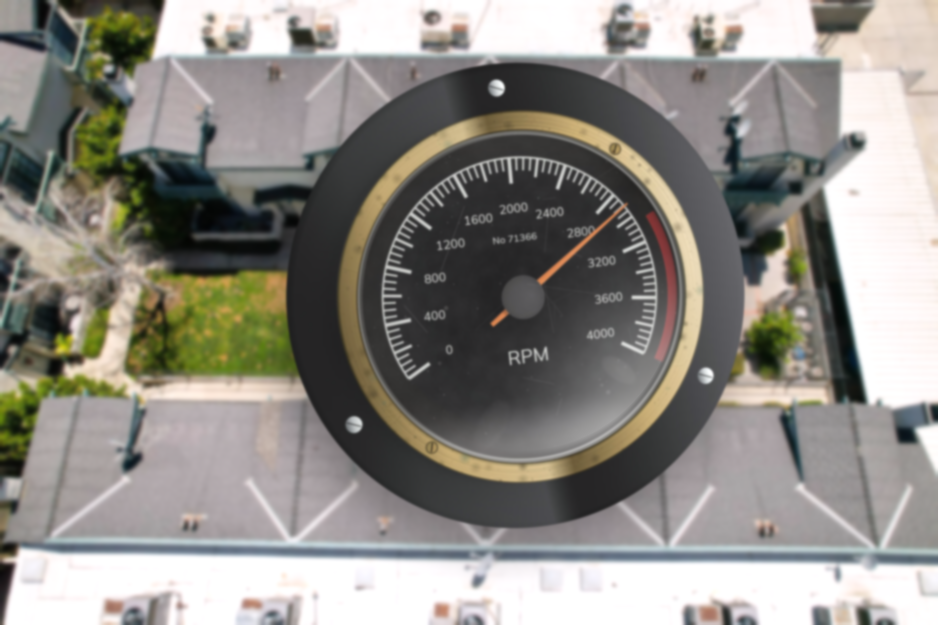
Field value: {"value": 2900, "unit": "rpm"}
